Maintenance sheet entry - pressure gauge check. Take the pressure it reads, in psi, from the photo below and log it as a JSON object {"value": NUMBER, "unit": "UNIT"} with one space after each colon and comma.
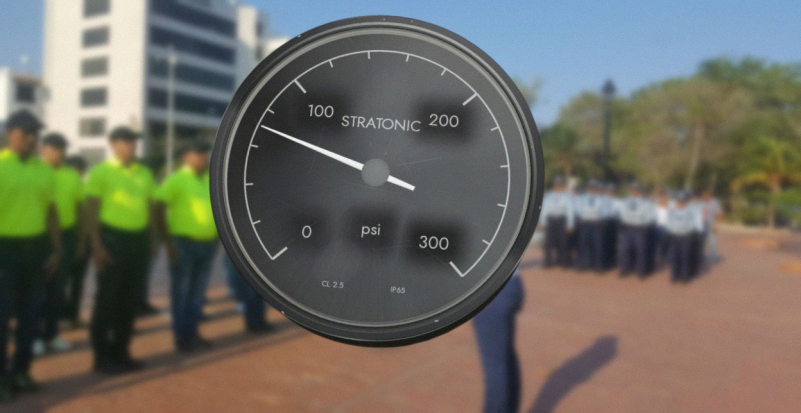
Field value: {"value": 70, "unit": "psi"}
